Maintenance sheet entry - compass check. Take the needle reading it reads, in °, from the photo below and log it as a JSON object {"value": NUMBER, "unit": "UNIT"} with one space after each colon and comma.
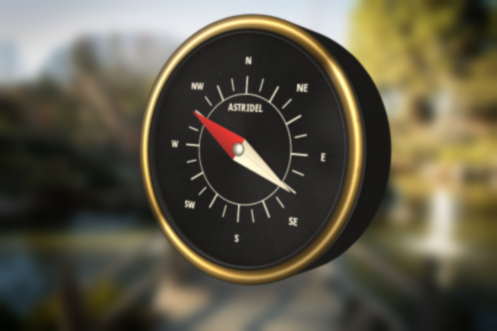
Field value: {"value": 300, "unit": "°"}
